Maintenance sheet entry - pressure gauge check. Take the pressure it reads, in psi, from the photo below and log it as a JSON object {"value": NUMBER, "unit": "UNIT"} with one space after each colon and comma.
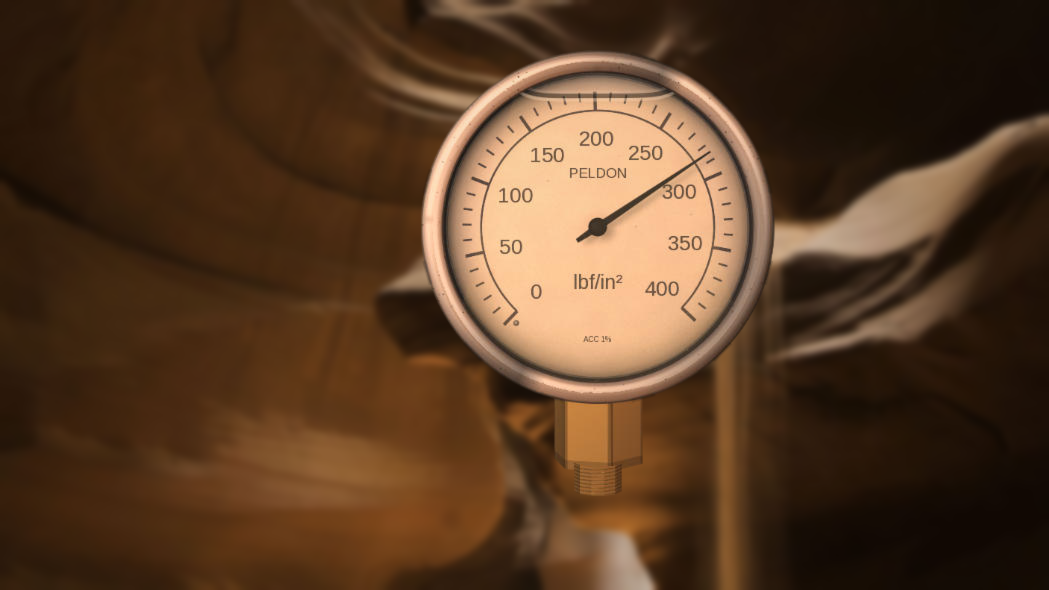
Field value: {"value": 285, "unit": "psi"}
